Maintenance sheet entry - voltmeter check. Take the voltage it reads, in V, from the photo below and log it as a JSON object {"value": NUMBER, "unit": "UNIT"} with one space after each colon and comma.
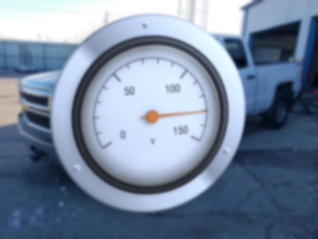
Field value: {"value": 130, "unit": "V"}
